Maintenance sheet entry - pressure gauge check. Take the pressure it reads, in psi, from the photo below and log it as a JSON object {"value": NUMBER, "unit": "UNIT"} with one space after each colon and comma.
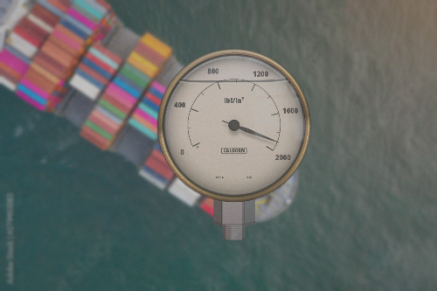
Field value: {"value": 1900, "unit": "psi"}
